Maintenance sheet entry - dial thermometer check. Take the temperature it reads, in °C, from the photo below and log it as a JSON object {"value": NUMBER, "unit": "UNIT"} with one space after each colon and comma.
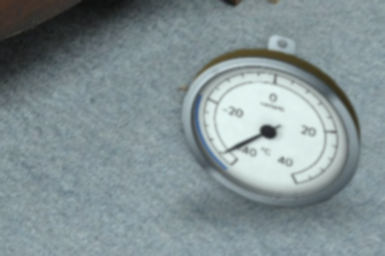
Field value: {"value": -36, "unit": "°C"}
